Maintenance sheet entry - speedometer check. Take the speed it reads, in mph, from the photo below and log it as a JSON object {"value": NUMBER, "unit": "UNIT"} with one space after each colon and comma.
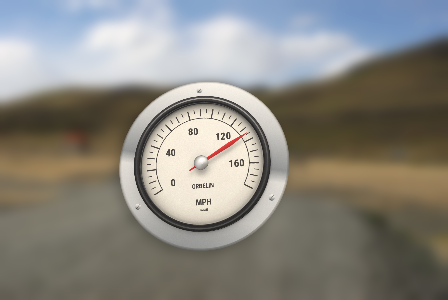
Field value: {"value": 135, "unit": "mph"}
